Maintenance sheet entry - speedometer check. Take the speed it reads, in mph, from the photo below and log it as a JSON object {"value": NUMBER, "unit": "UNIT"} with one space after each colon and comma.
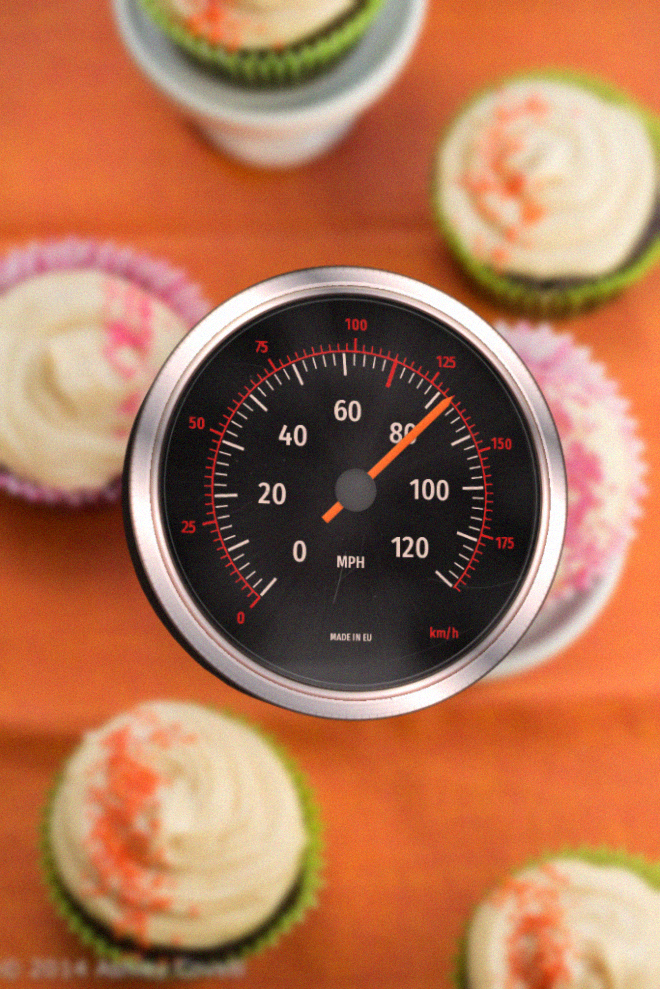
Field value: {"value": 82, "unit": "mph"}
